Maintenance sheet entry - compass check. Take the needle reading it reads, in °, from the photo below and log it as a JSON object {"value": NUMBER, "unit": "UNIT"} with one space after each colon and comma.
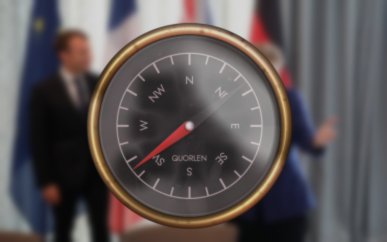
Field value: {"value": 232.5, "unit": "°"}
